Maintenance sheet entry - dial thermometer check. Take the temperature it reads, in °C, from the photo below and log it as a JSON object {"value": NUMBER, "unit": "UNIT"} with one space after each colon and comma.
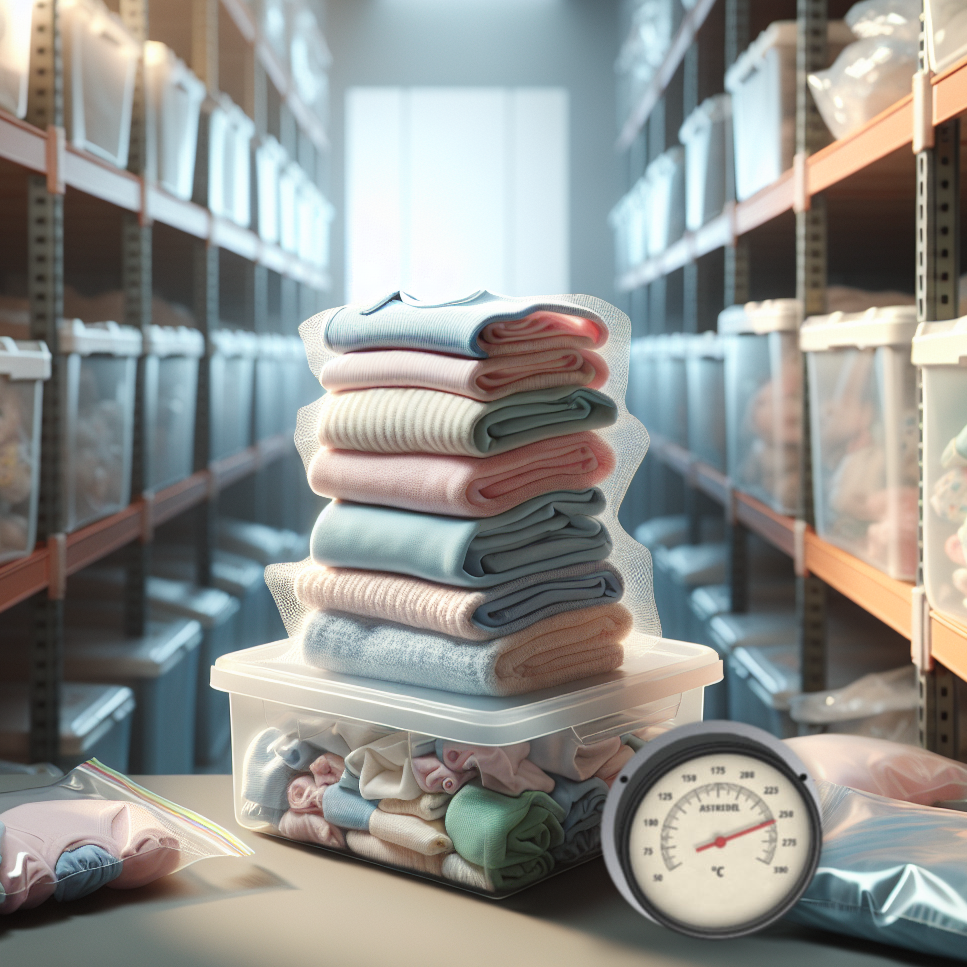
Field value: {"value": 250, "unit": "°C"}
